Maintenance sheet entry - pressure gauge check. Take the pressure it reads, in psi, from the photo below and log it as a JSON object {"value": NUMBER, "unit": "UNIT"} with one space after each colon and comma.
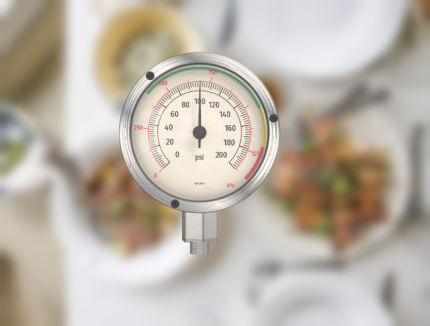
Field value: {"value": 100, "unit": "psi"}
